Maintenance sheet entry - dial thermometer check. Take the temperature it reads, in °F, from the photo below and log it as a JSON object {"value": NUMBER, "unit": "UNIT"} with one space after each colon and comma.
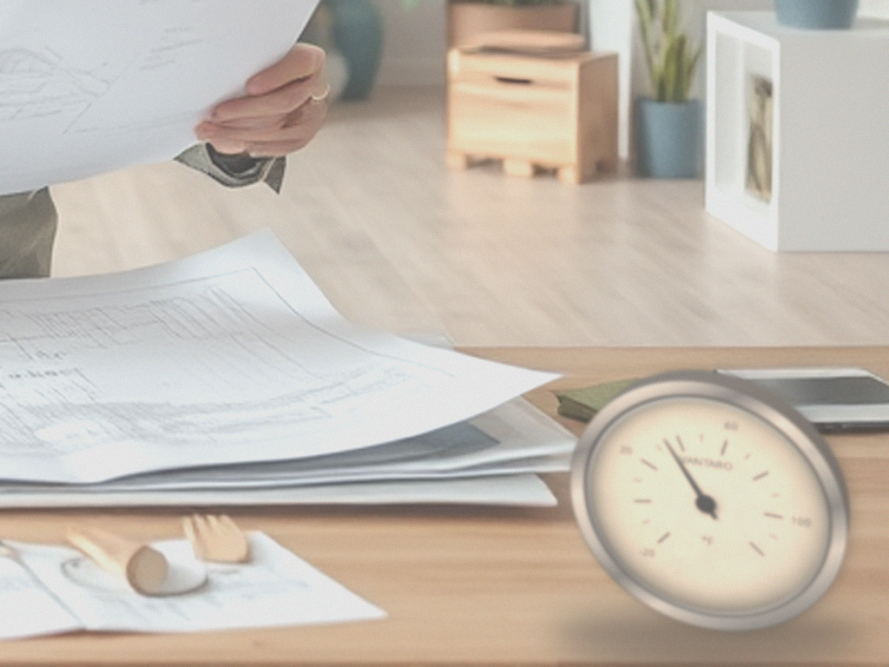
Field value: {"value": 35, "unit": "°F"}
